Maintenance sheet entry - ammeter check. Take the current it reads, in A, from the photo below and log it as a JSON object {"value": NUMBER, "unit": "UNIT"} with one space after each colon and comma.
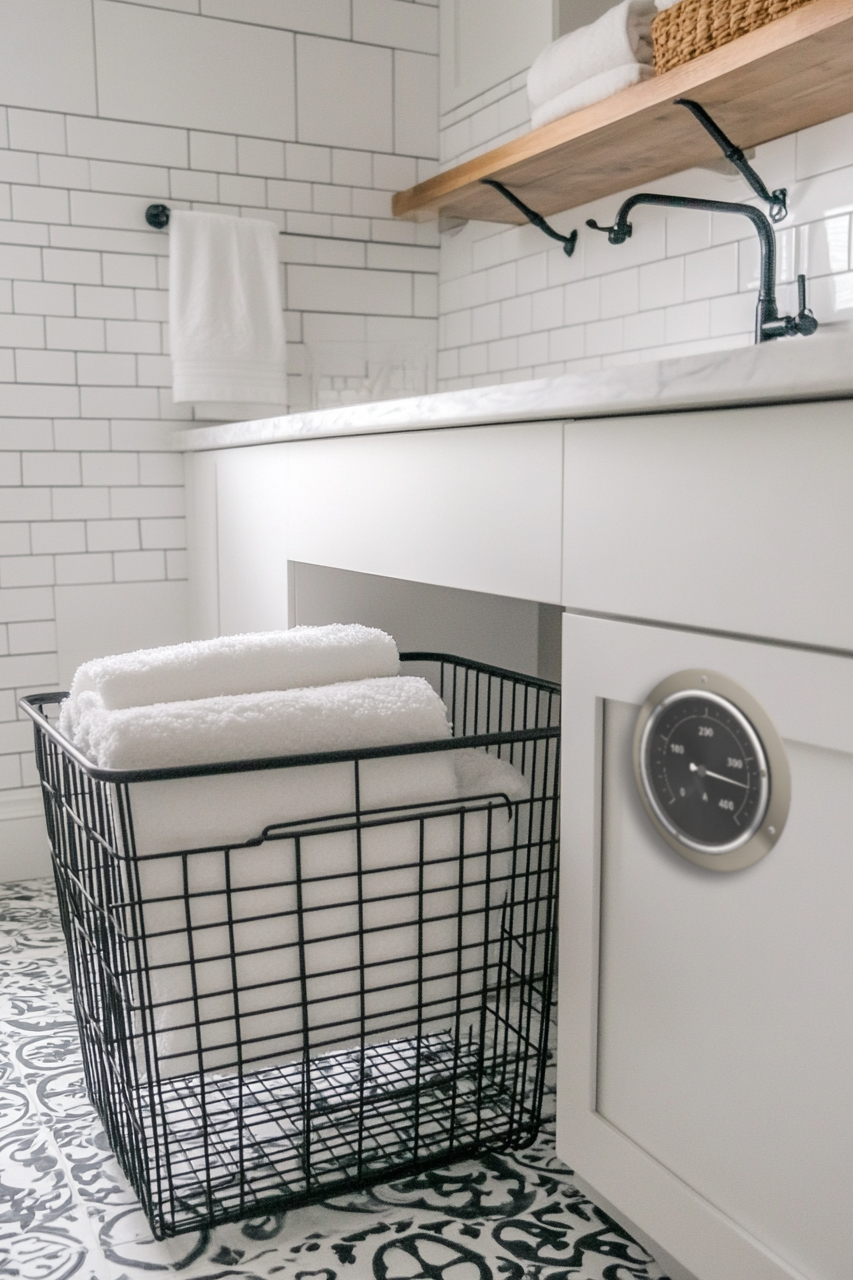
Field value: {"value": 340, "unit": "A"}
